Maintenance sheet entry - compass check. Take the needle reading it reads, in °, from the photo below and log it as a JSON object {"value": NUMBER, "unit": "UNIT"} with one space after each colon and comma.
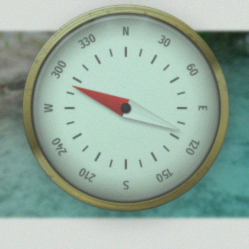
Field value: {"value": 292.5, "unit": "°"}
